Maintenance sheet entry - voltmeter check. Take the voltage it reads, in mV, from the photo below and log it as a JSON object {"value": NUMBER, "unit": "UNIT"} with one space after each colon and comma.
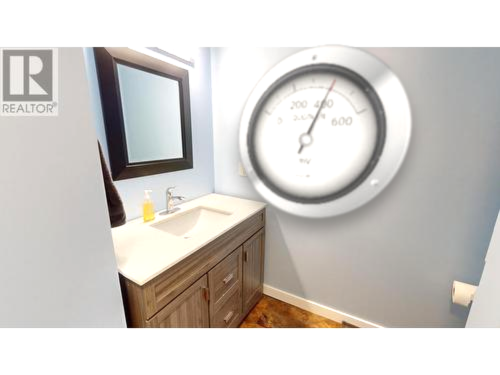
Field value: {"value": 400, "unit": "mV"}
